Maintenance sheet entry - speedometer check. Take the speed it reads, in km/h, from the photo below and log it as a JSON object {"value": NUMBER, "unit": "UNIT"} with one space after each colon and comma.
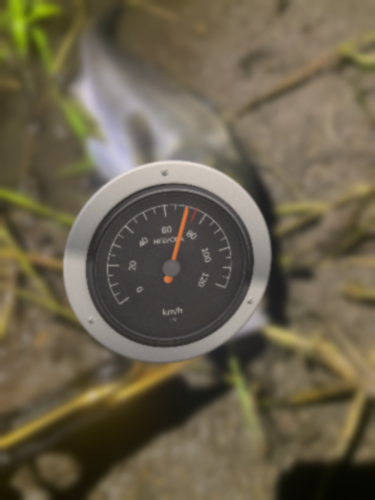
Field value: {"value": 70, "unit": "km/h"}
